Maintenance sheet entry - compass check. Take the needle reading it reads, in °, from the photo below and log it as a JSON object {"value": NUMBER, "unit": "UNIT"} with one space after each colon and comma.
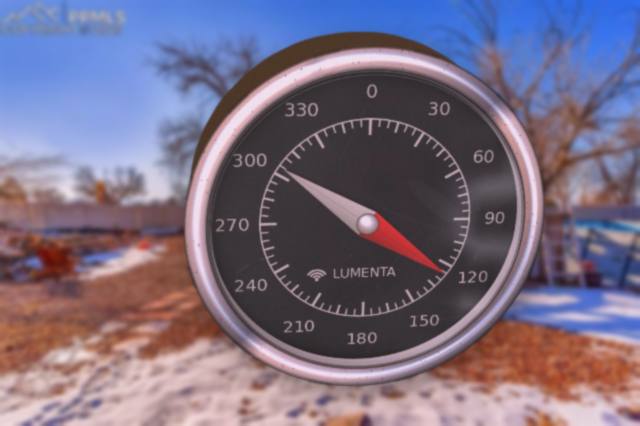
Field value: {"value": 125, "unit": "°"}
